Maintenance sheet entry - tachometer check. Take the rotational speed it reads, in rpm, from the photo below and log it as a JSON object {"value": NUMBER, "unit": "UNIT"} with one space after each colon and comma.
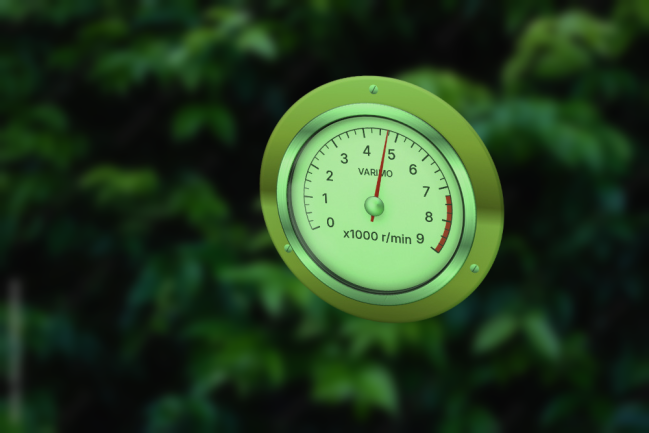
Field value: {"value": 4750, "unit": "rpm"}
